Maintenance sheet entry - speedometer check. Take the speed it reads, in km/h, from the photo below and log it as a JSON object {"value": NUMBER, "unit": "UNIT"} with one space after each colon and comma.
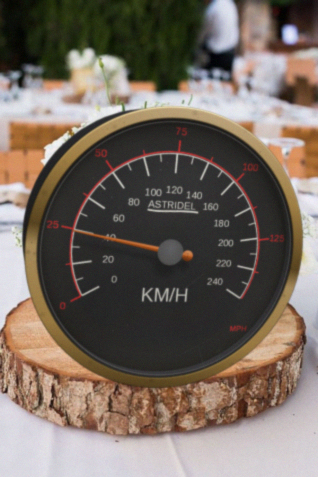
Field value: {"value": 40, "unit": "km/h"}
